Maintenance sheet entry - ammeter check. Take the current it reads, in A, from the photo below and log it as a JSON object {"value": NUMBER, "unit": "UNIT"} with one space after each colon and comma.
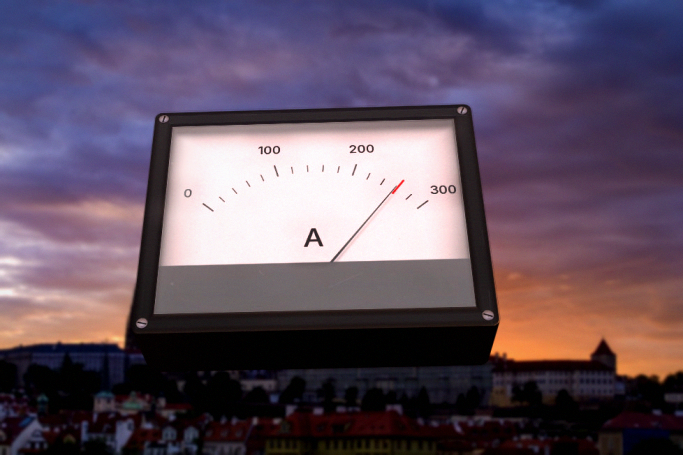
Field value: {"value": 260, "unit": "A"}
